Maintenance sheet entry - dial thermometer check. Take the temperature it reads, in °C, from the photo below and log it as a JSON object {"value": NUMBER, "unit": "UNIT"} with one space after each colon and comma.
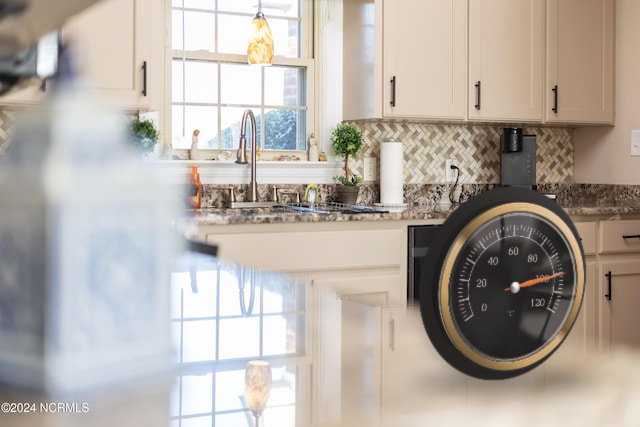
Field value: {"value": 100, "unit": "°C"}
